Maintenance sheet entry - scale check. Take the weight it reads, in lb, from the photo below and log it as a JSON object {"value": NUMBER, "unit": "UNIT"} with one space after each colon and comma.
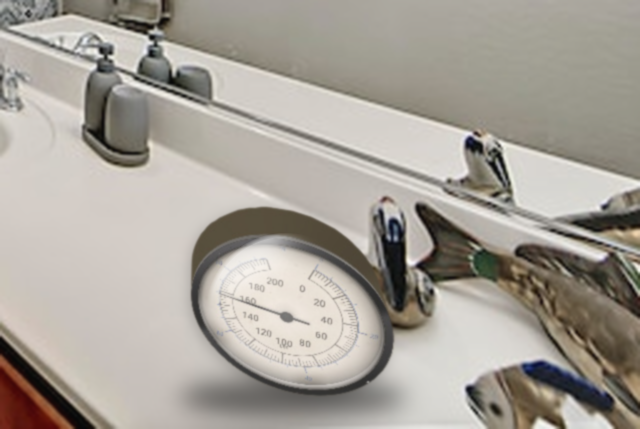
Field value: {"value": 160, "unit": "lb"}
